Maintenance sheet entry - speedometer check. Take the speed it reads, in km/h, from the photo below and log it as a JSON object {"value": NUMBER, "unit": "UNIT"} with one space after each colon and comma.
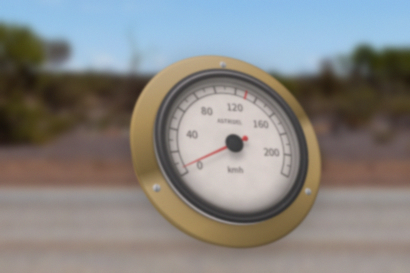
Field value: {"value": 5, "unit": "km/h"}
